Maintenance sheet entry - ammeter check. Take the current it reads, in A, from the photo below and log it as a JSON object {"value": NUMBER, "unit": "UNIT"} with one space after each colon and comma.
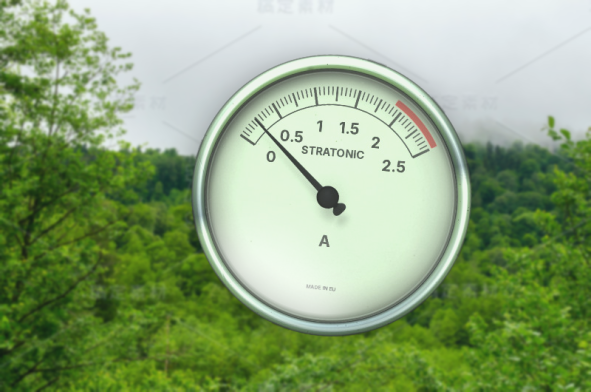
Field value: {"value": 0.25, "unit": "A"}
